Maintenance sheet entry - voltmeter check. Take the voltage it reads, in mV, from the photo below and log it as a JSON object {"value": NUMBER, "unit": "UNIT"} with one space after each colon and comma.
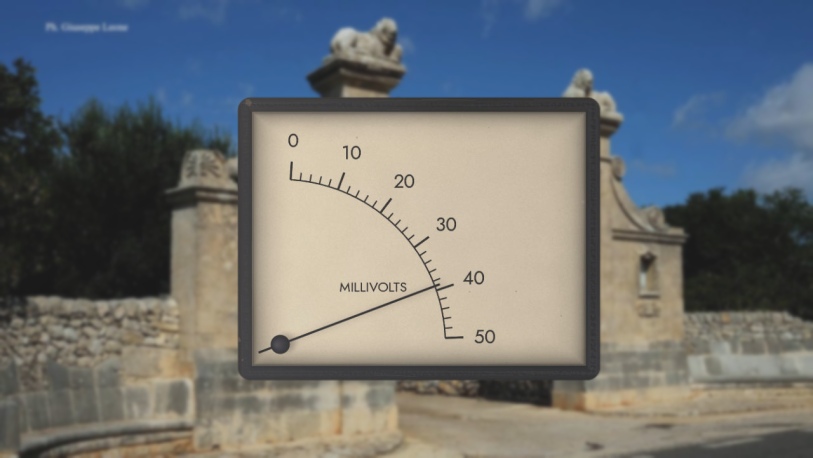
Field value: {"value": 39, "unit": "mV"}
